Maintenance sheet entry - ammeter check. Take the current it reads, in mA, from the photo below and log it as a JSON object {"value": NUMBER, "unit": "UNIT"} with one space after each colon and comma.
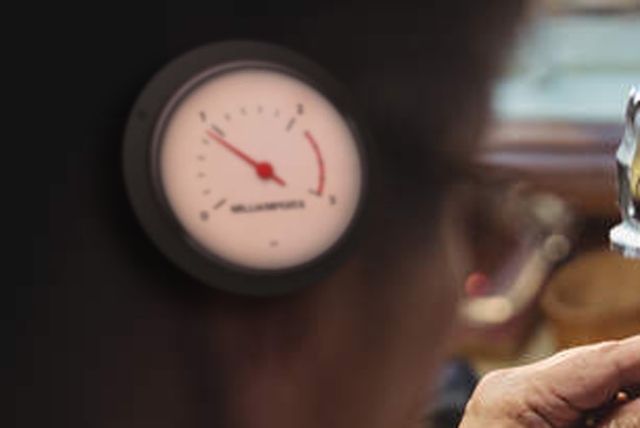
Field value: {"value": 0.9, "unit": "mA"}
